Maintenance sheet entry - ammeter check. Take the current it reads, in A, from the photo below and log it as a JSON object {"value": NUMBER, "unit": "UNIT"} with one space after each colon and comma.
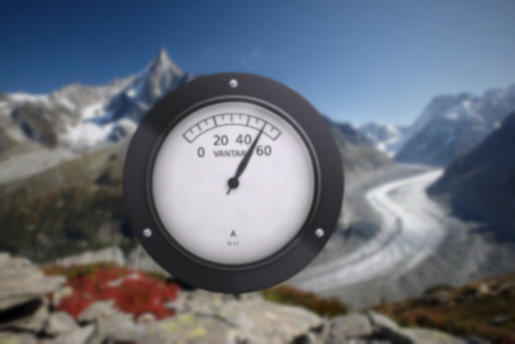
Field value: {"value": 50, "unit": "A"}
